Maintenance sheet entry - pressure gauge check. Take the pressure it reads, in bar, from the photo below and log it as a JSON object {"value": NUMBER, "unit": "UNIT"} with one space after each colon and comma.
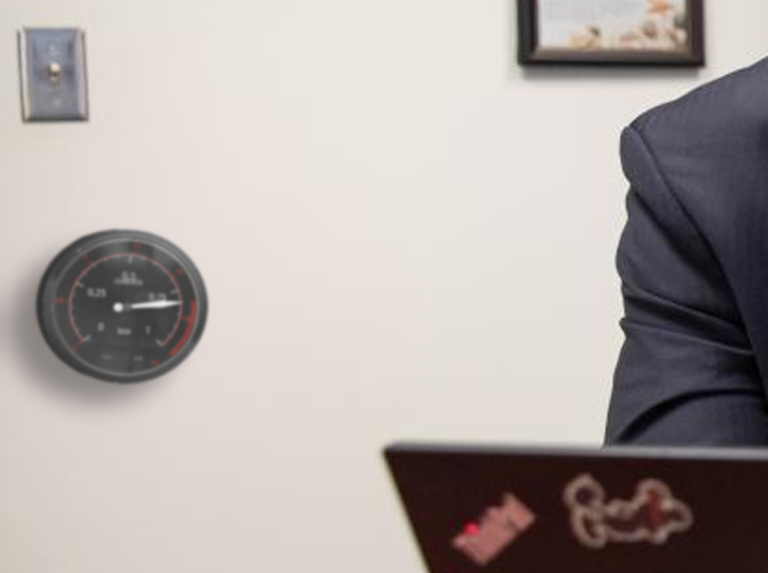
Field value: {"value": 0.8, "unit": "bar"}
